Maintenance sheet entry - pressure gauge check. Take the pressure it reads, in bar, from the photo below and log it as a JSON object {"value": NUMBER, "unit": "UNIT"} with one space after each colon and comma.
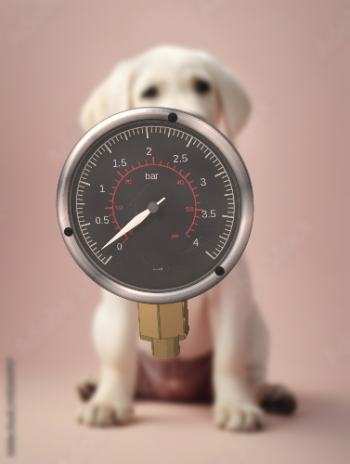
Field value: {"value": 0.15, "unit": "bar"}
